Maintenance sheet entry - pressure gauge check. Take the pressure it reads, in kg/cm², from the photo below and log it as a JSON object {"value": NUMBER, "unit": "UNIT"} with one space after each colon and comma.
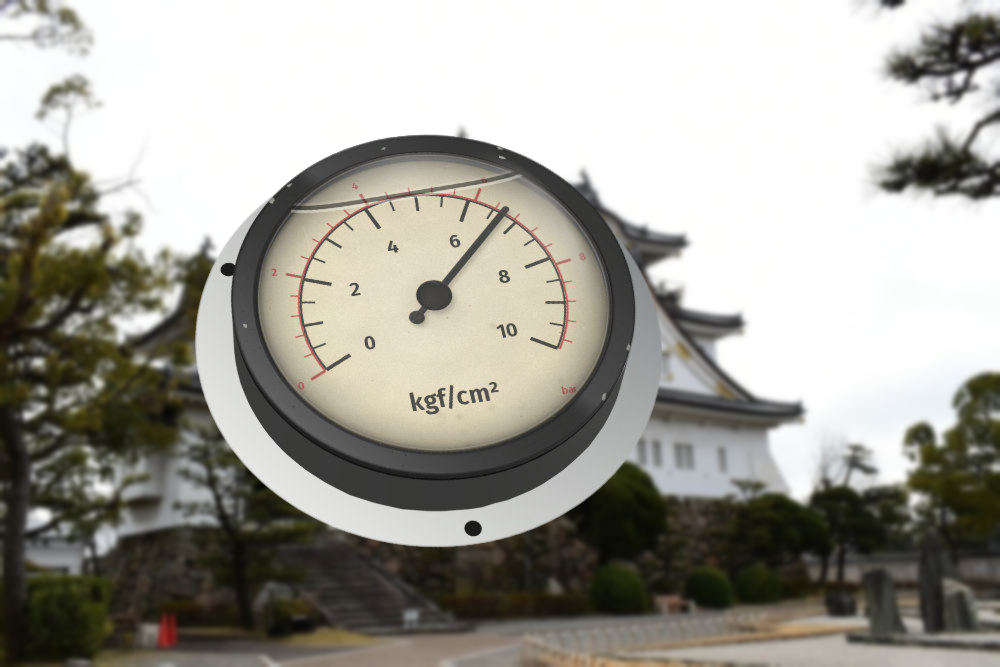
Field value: {"value": 6.75, "unit": "kg/cm²"}
